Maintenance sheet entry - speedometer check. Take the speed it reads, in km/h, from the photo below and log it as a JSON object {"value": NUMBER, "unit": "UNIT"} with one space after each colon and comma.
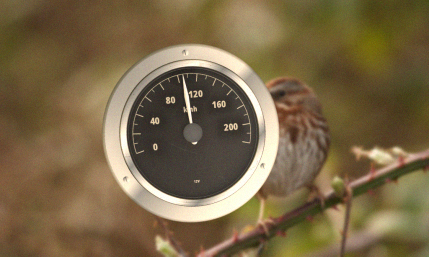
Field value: {"value": 105, "unit": "km/h"}
